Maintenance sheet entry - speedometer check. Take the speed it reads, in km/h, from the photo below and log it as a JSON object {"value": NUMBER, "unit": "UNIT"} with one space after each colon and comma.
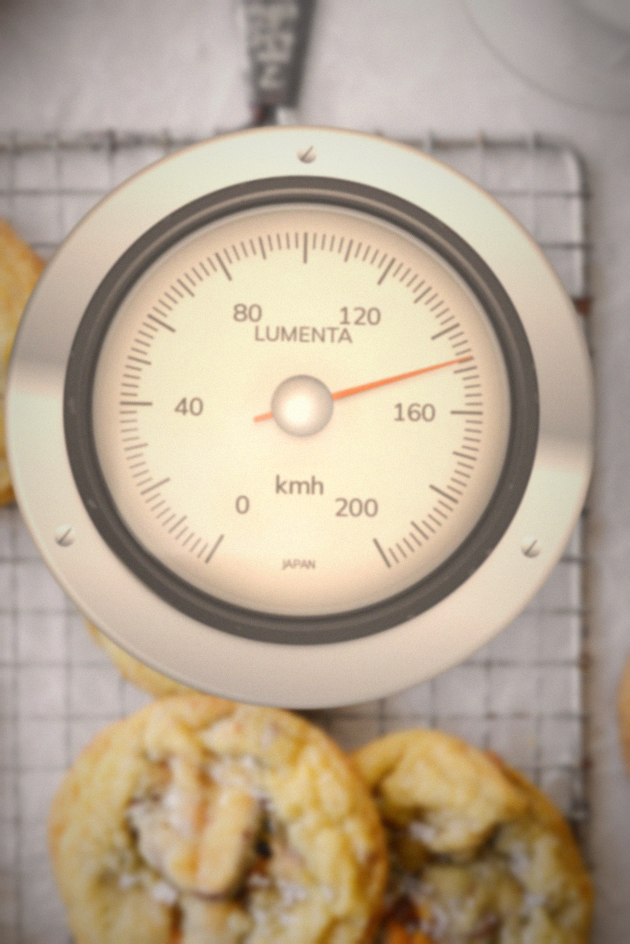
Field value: {"value": 148, "unit": "km/h"}
